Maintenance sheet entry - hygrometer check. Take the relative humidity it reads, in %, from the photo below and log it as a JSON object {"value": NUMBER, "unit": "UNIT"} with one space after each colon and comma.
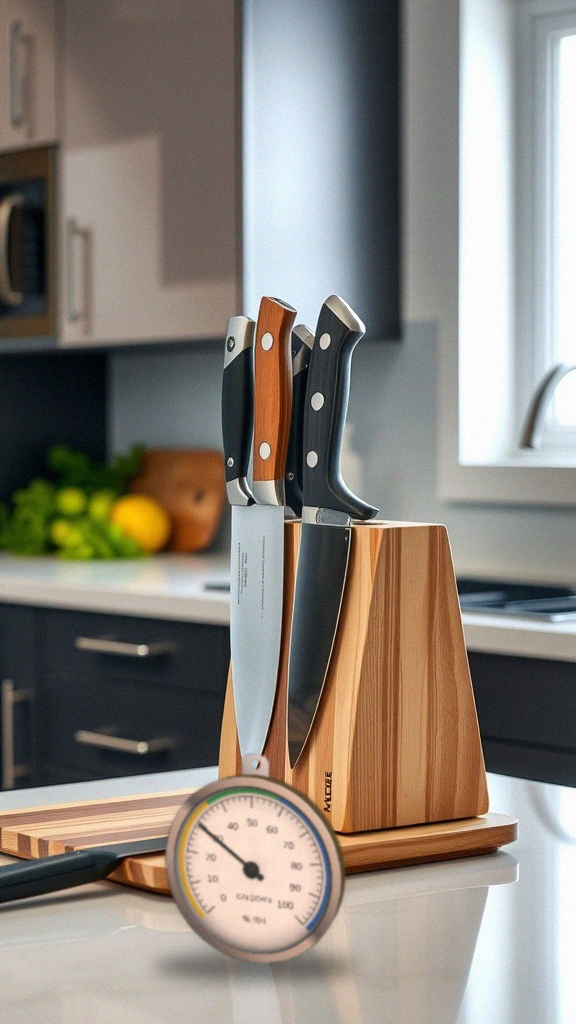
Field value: {"value": 30, "unit": "%"}
